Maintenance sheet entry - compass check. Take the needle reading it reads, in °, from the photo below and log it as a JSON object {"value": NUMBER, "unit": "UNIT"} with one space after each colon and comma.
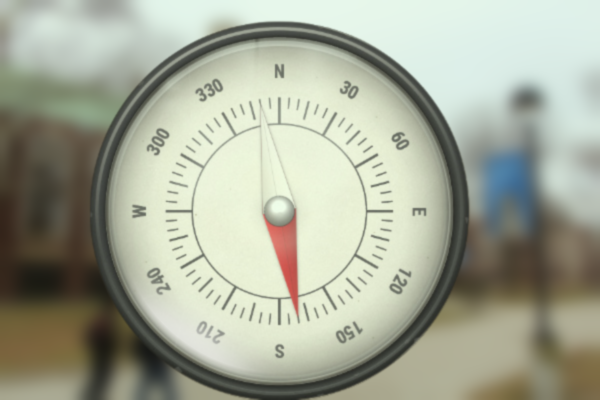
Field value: {"value": 170, "unit": "°"}
